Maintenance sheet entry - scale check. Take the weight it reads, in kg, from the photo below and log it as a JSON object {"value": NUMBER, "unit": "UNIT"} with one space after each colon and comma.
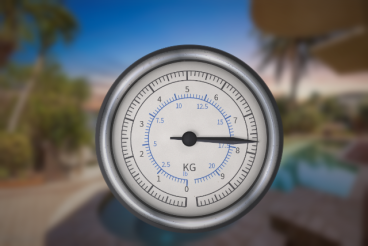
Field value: {"value": 7.7, "unit": "kg"}
